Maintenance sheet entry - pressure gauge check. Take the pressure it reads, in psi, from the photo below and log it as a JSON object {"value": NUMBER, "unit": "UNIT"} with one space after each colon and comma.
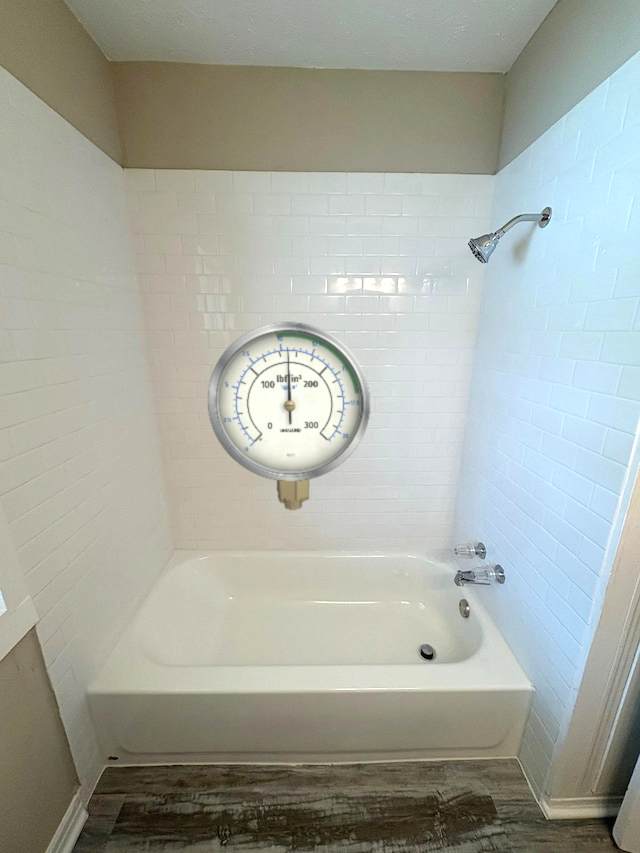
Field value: {"value": 150, "unit": "psi"}
